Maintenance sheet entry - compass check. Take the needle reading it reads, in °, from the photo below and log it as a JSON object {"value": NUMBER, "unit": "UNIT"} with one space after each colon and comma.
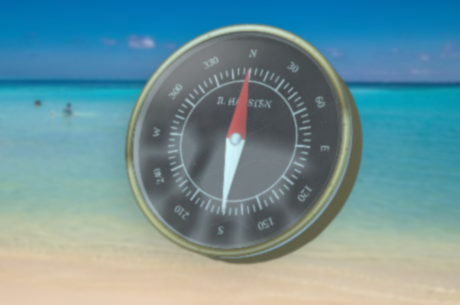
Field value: {"value": 0, "unit": "°"}
